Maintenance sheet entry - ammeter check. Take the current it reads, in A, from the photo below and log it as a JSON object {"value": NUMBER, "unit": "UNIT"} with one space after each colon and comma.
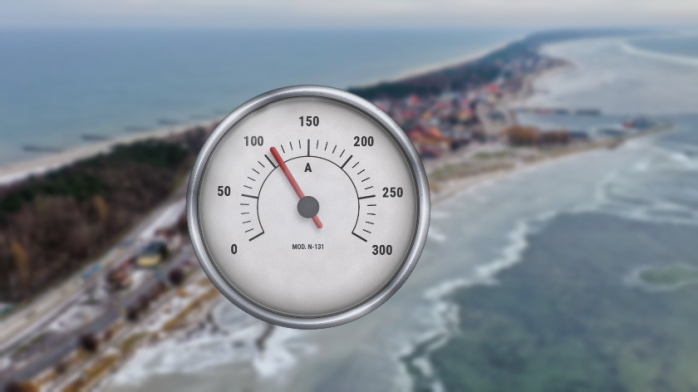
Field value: {"value": 110, "unit": "A"}
